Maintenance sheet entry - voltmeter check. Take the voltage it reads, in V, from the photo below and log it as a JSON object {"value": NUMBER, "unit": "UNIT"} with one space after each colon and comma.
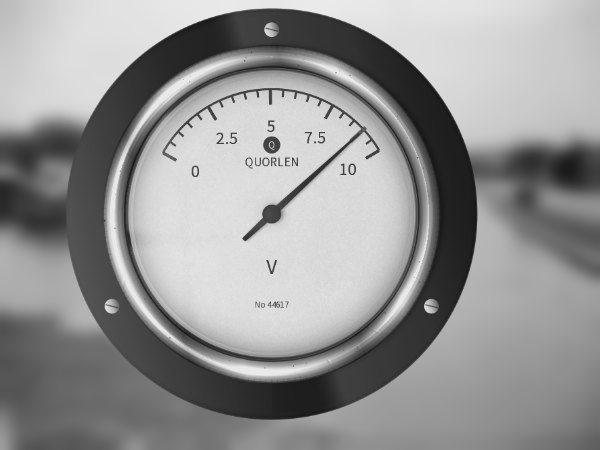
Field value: {"value": 9, "unit": "V"}
